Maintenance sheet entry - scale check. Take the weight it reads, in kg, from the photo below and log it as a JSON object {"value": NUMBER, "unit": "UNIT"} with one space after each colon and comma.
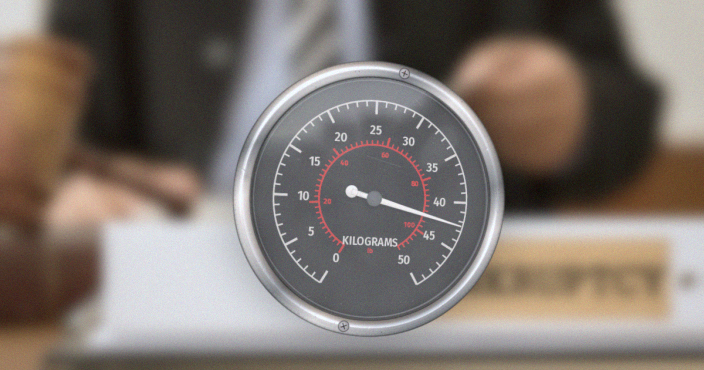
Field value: {"value": 42.5, "unit": "kg"}
